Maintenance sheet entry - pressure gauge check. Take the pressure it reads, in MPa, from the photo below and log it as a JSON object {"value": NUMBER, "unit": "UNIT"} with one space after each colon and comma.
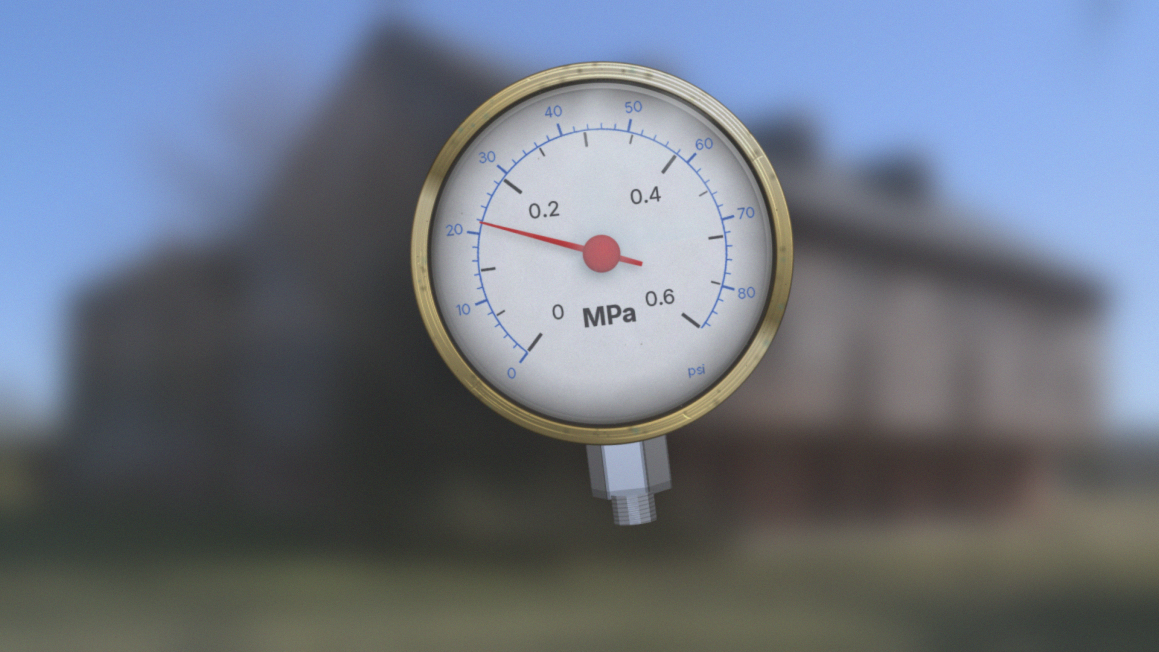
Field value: {"value": 0.15, "unit": "MPa"}
